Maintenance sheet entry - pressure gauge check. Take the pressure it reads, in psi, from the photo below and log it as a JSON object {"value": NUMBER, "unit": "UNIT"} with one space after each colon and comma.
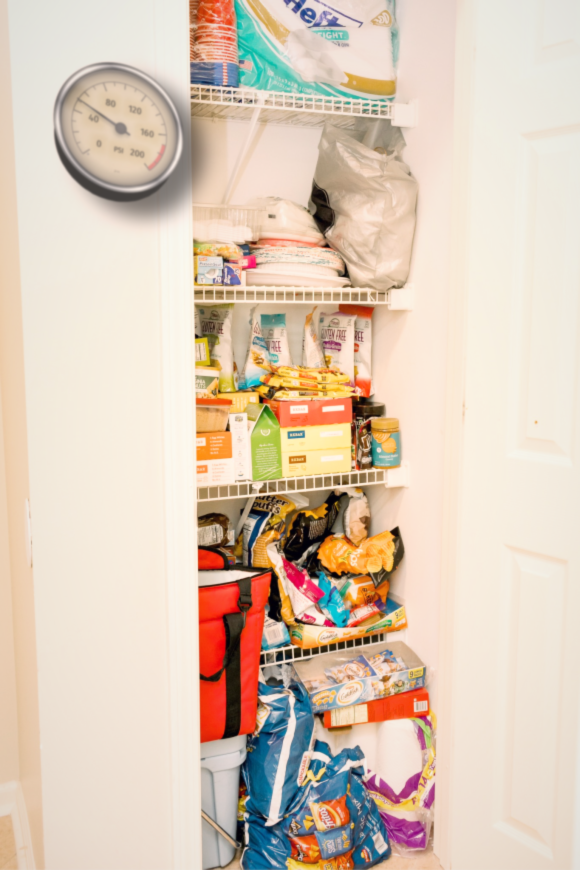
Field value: {"value": 50, "unit": "psi"}
